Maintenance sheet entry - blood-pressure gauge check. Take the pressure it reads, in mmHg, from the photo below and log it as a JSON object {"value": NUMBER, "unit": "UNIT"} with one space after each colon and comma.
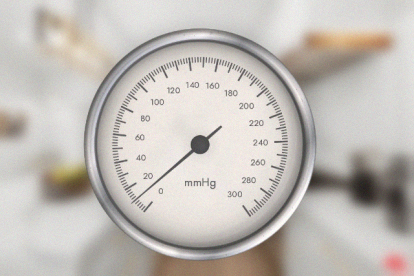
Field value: {"value": 10, "unit": "mmHg"}
